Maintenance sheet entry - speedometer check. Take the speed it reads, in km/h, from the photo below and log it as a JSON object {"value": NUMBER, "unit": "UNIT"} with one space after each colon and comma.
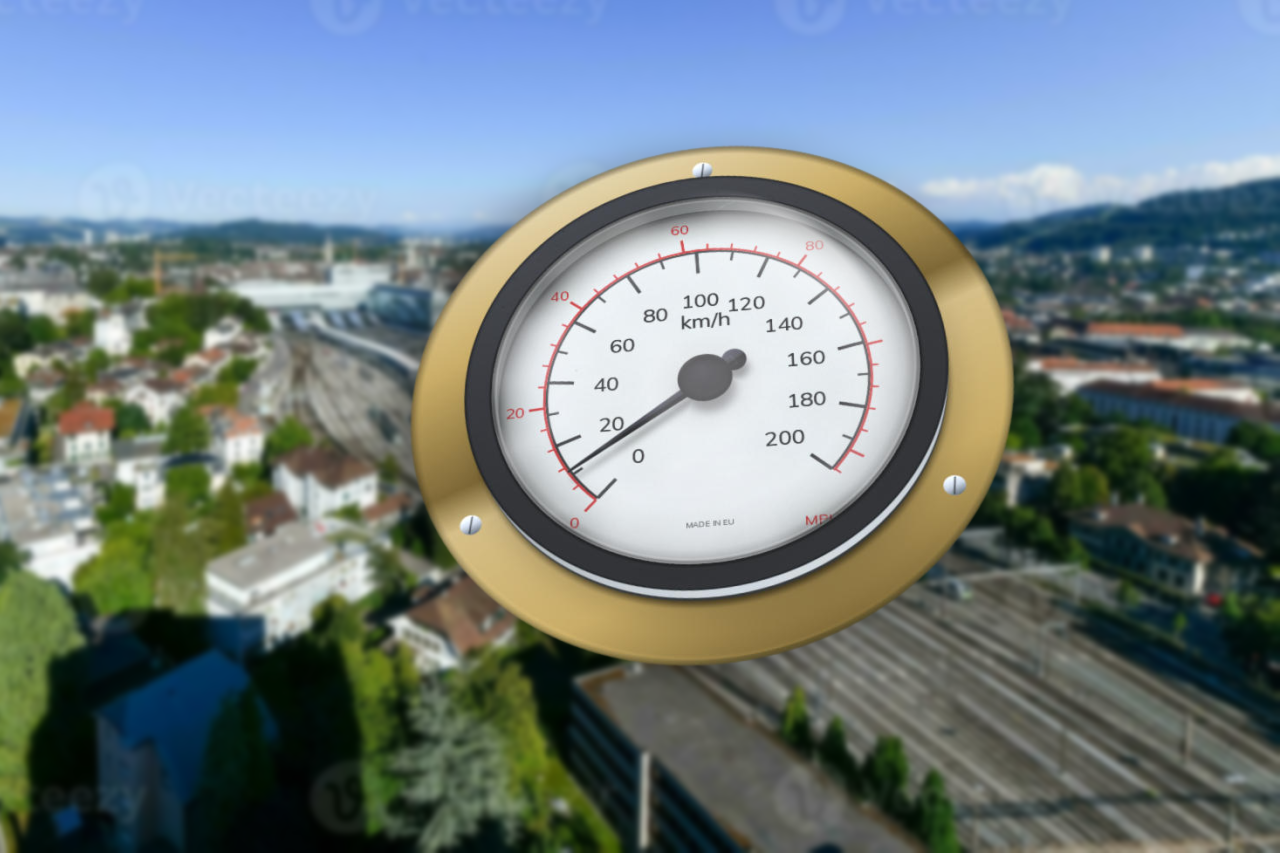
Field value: {"value": 10, "unit": "km/h"}
